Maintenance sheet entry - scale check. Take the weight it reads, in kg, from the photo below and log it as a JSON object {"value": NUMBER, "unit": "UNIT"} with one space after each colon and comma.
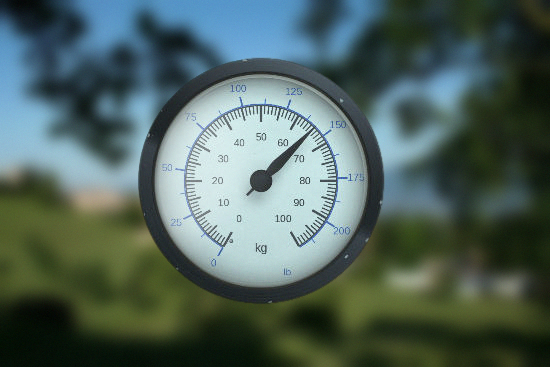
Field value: {"value": 65, "unit": "kg"}
